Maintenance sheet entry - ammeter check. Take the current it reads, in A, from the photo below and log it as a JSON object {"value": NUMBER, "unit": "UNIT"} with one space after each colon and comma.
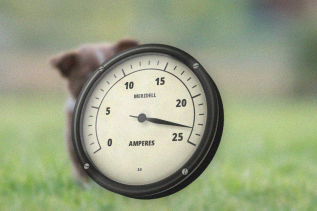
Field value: {"value": 23.5, "unit": "A"}
